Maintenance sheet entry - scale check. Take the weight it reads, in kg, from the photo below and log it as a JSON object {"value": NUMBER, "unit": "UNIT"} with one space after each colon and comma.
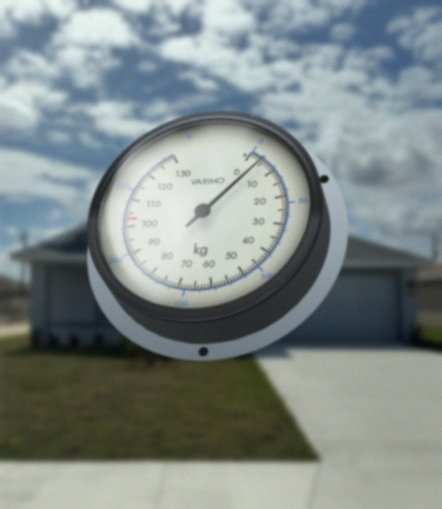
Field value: {"value": 5, "unit": "kg"}
